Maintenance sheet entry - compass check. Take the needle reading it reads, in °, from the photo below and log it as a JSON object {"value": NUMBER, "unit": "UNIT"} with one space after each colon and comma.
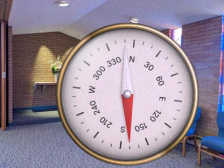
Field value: {"value": 170, "unit": "°"}
